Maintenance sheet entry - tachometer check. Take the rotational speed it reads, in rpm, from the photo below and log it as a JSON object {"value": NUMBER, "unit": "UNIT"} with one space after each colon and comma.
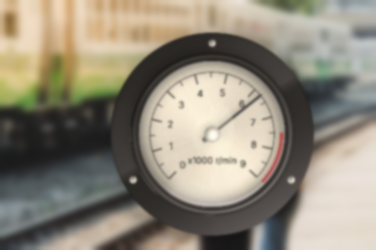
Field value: {"value": 6250, "unit": "rpm"}
